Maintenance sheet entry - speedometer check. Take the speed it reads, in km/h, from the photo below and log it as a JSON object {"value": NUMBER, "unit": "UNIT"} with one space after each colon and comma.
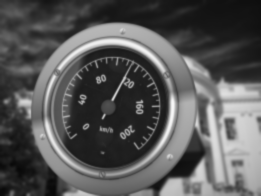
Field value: {"value": 115, "unit": "km/h"}
